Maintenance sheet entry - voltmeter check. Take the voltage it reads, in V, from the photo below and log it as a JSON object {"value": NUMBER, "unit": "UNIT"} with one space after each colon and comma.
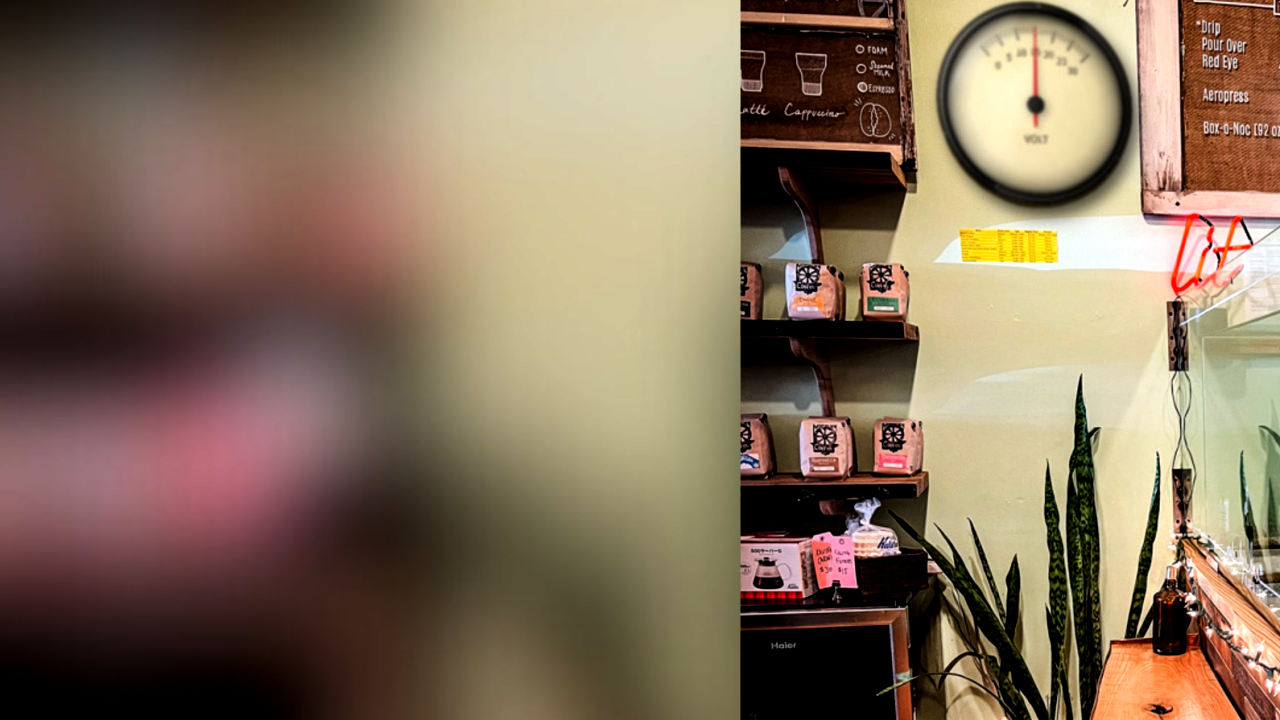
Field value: {"value": 15, "unit": "V"}
